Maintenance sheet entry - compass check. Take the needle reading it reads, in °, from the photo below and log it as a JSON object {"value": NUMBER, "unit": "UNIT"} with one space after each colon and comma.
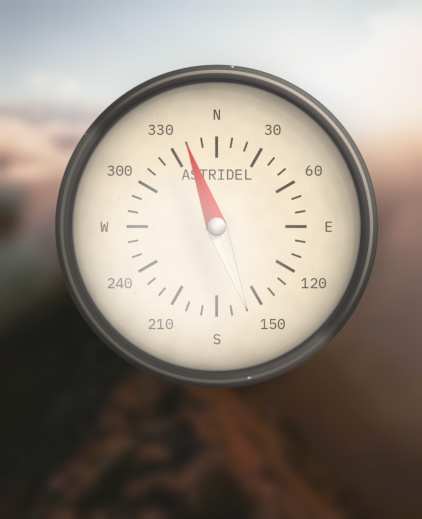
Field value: {"value": 340, "unit": "°"}
